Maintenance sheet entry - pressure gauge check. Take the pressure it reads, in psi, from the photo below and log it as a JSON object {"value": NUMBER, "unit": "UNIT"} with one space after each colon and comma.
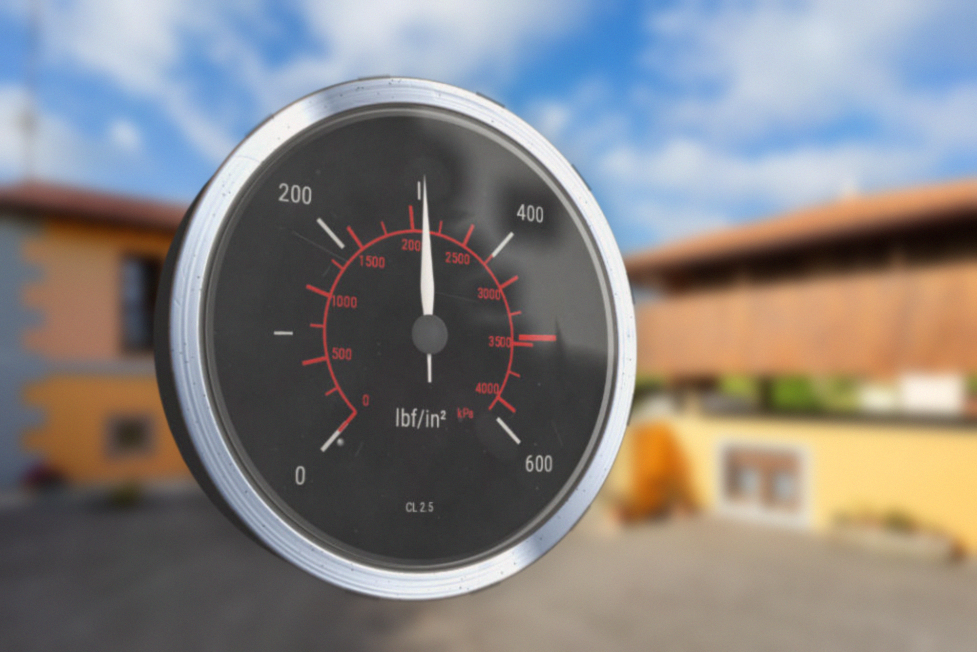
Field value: {"value": 300, "unit": "psi"}
